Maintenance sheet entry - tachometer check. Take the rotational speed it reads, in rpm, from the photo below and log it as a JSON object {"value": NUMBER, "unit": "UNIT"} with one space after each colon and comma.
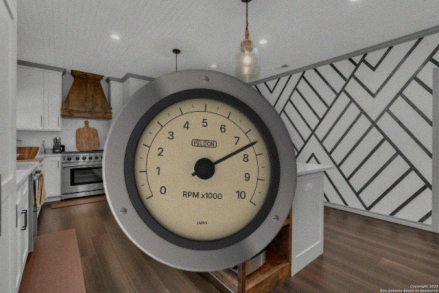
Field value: {"value": 7500, "unit": "rpm"}
